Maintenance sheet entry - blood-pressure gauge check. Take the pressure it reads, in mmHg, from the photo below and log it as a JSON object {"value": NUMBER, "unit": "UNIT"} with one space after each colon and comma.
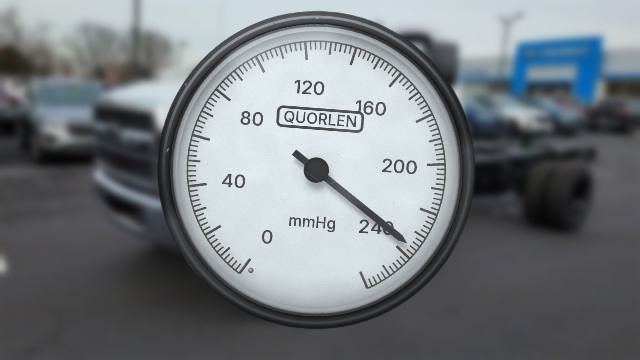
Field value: {"value": 236, "unit": "mmHg"}
